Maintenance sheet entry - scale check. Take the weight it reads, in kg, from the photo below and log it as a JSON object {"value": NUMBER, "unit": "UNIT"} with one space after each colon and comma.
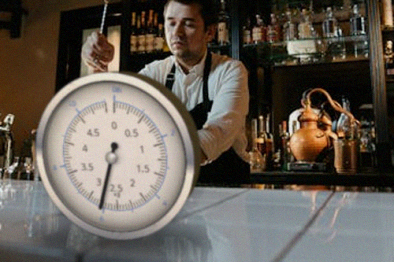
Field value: {"value": 2.75, "unit": "kg"}
